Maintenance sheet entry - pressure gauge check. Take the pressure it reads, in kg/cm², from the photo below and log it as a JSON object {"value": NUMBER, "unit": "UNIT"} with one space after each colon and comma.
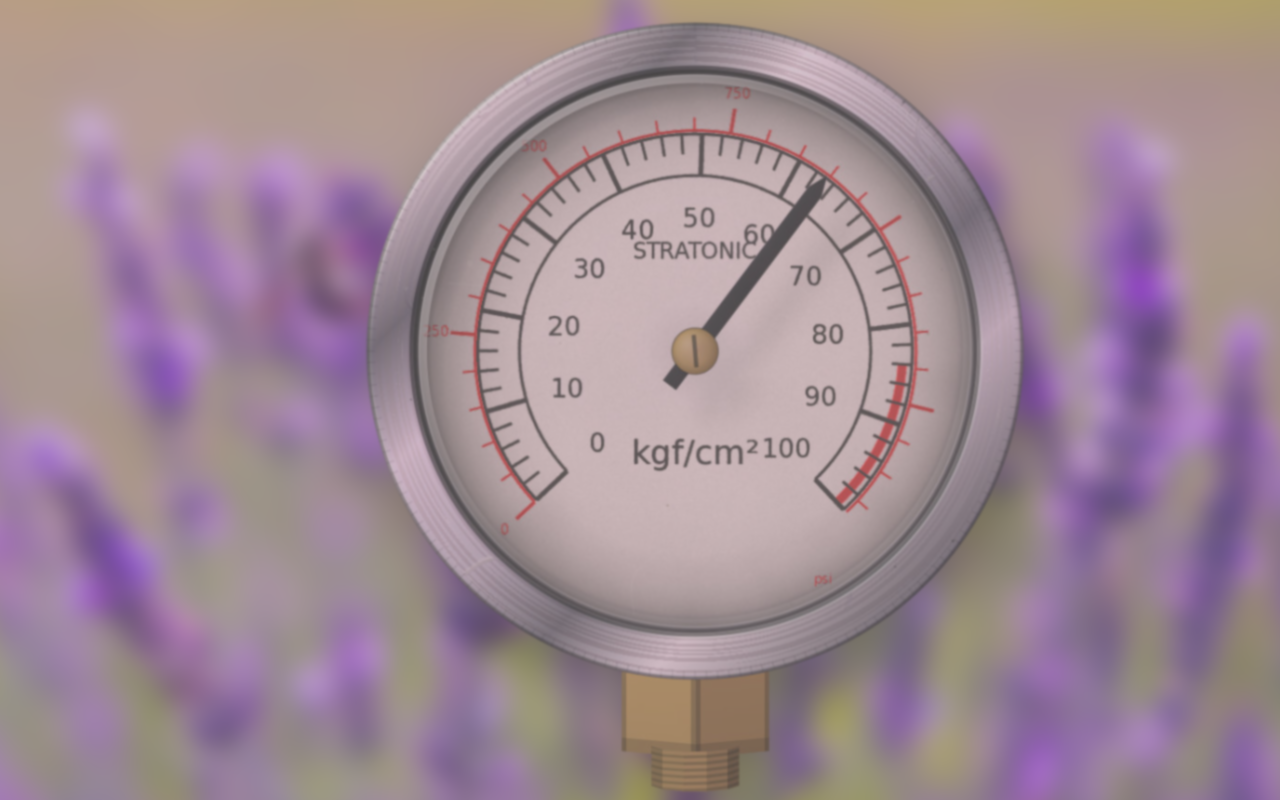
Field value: {"value": 63, "unit": "kg/cm²"}
